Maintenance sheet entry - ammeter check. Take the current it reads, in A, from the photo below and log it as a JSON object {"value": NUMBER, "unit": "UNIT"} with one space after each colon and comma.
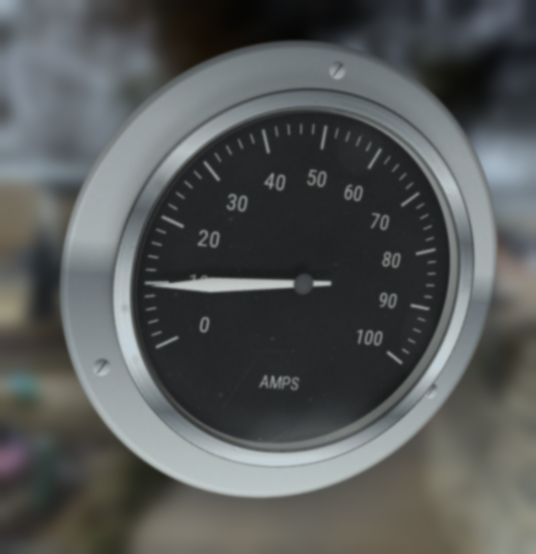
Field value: {"value": 10, "unit": "A"}
